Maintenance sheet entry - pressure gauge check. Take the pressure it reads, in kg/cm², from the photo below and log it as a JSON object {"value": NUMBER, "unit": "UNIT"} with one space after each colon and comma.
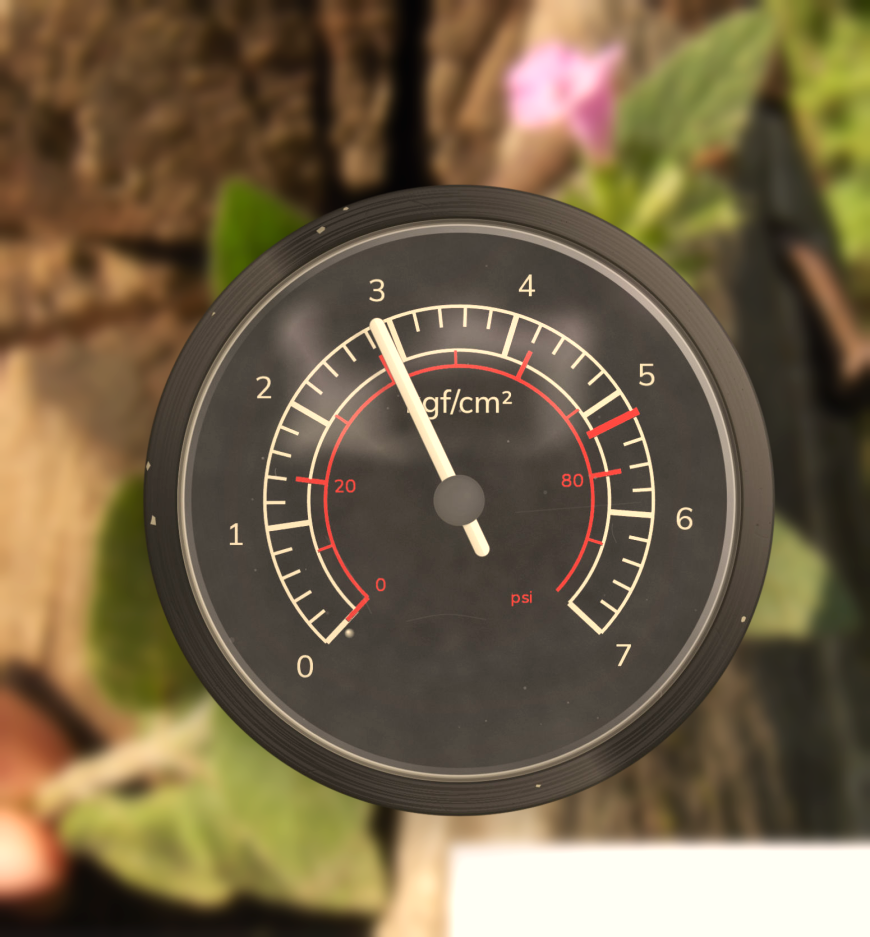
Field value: {"value": 2.9, "unit": "kg/cm²"}
